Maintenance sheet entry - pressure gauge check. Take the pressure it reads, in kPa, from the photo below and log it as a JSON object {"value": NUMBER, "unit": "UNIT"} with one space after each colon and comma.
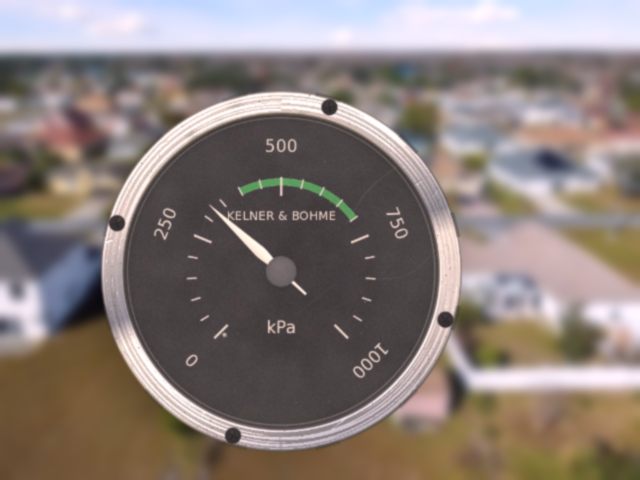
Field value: {"value": 325, "unit": "kPa"}
